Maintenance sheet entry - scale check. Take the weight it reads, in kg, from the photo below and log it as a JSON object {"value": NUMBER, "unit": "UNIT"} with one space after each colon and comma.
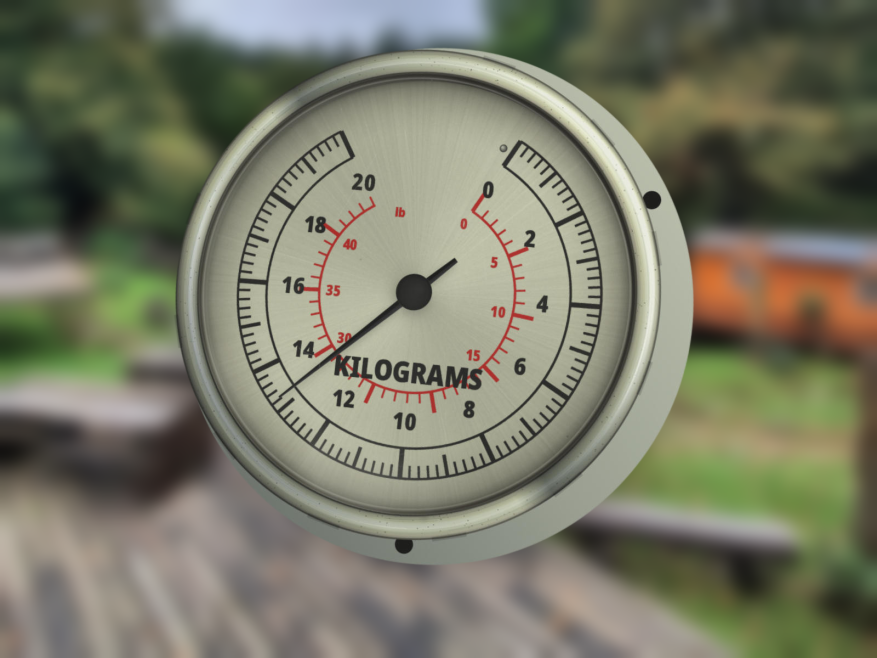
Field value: {"value": 13.2, "unit": "kg"}
